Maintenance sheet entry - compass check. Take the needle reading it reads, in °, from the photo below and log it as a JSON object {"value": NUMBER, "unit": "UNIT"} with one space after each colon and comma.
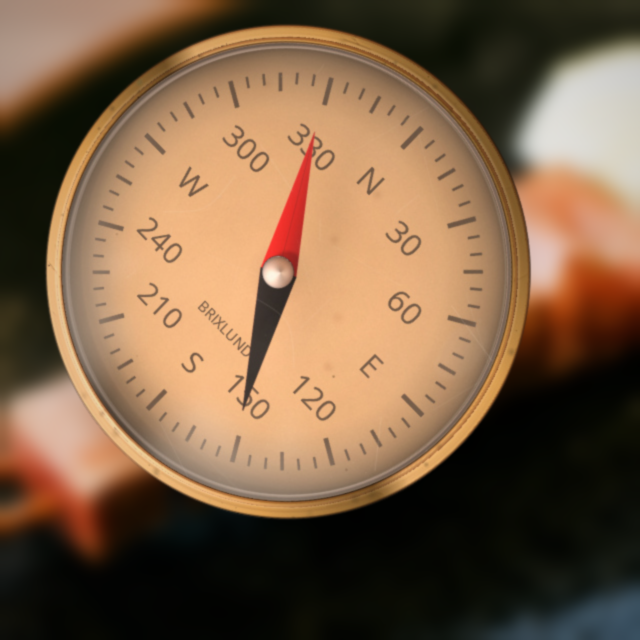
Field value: {"value": 330, "unit": "°"}
